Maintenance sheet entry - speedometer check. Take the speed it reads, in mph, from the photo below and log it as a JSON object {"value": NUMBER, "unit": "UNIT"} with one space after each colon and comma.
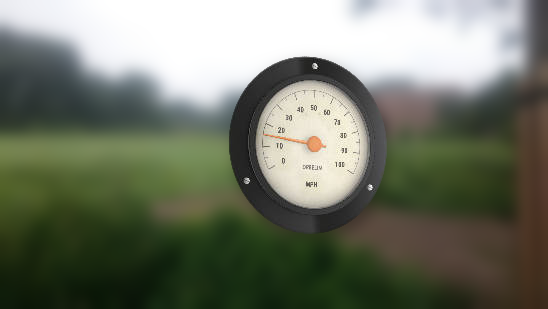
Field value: {"value": 15, "unit": "mph"}
